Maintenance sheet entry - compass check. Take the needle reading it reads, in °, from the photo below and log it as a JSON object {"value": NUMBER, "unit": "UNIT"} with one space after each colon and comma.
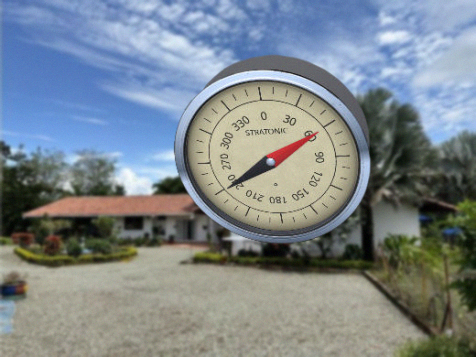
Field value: {"value": 60, "unit": "°"}
